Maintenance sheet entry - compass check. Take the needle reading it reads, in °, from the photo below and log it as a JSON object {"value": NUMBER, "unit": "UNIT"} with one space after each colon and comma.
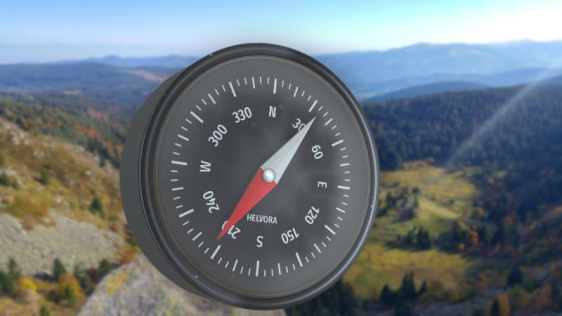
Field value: {"value": 215, "unit": "°"}
